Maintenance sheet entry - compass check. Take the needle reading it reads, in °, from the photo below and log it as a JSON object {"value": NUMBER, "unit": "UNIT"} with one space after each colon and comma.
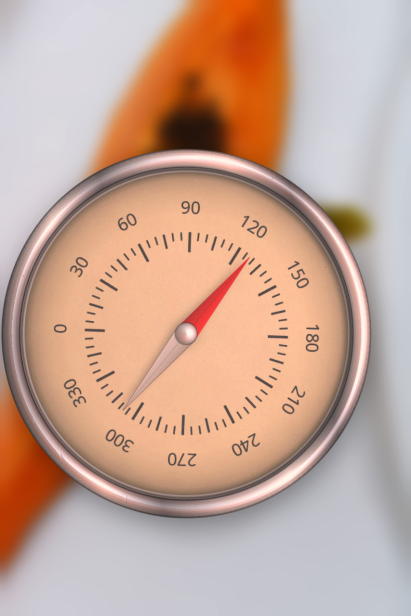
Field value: {"value": 127.5, "unit": "°"}
